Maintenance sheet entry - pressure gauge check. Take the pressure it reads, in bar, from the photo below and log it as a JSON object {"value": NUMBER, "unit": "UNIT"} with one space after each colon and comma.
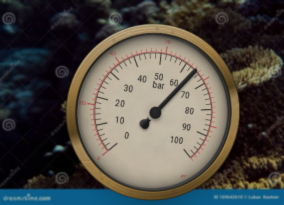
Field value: {"value": 64, "unit": "bar"}
